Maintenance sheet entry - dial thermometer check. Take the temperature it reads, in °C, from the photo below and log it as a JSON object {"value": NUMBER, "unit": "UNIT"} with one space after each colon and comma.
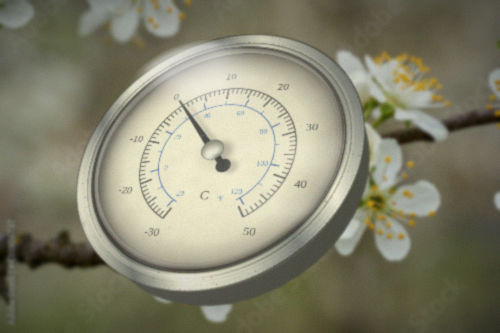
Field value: {"value": 0, "unit": "°C"}
